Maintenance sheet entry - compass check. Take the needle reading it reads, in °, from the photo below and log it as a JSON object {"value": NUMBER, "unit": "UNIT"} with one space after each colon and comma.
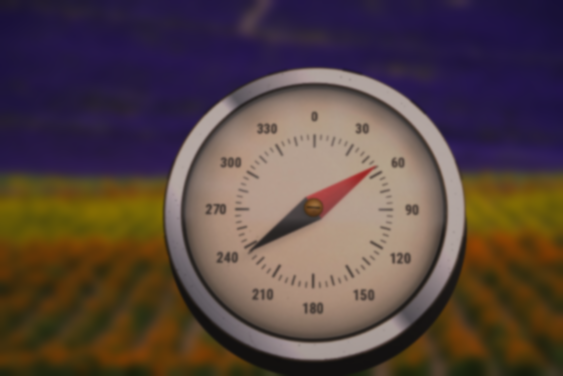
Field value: {"value": 55, "unit": "°"}
